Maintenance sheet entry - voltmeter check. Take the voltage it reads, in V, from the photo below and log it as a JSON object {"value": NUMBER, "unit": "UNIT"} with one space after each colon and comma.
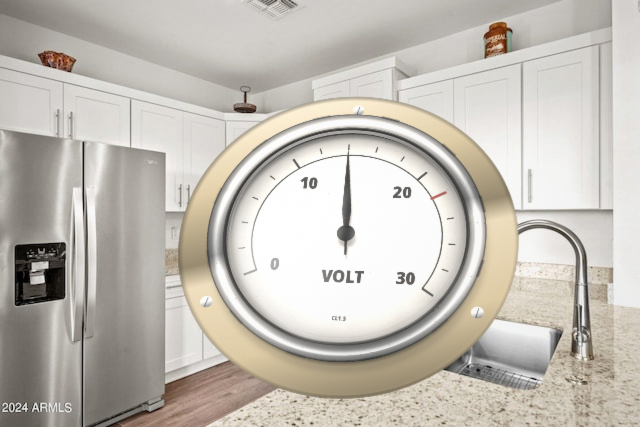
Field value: {"value": 14, "unit": "V"}
